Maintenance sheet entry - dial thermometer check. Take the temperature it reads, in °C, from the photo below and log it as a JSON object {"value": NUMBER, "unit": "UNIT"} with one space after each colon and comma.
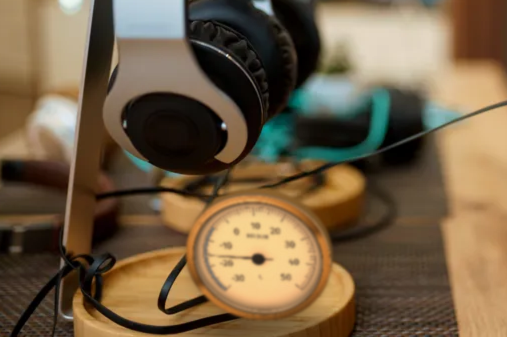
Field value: {"value": -15, "unit": "°C"}
